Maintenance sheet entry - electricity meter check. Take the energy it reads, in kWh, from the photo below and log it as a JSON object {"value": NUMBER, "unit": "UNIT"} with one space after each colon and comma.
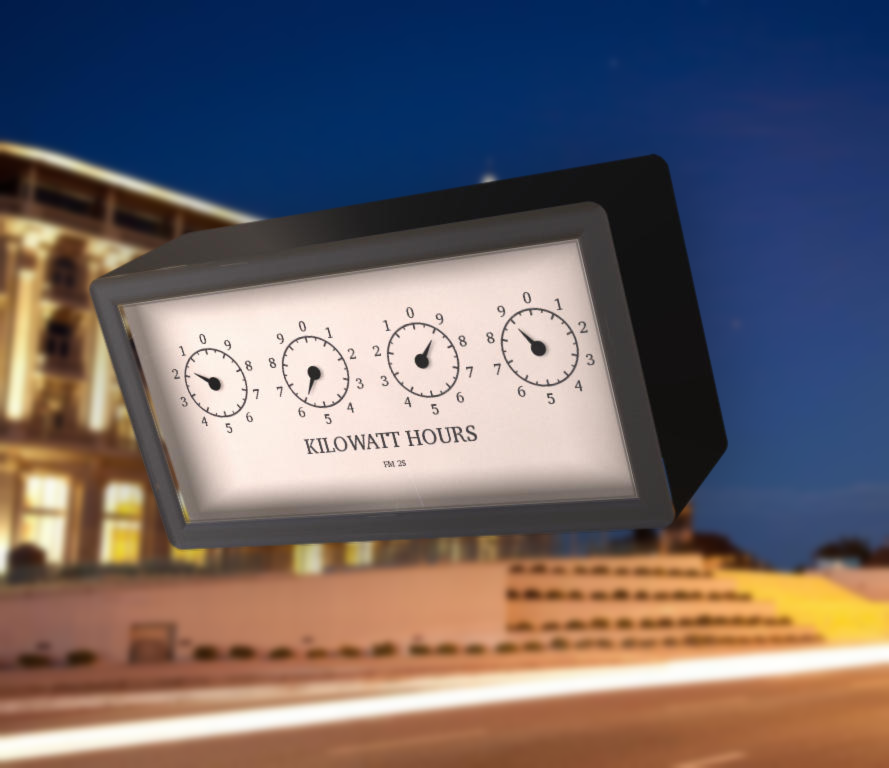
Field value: {"value": 1589, "unit": "kWh"}
